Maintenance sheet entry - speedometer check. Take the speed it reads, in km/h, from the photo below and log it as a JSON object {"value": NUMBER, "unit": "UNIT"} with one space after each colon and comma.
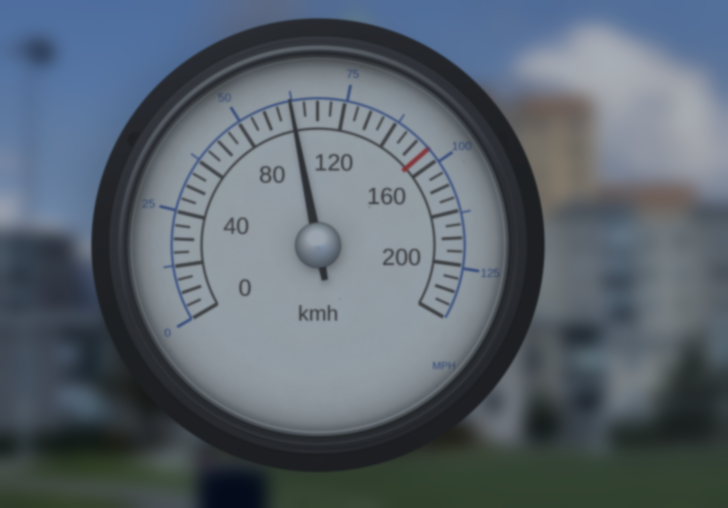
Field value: {"value": 100, "unit": "km/h"}
